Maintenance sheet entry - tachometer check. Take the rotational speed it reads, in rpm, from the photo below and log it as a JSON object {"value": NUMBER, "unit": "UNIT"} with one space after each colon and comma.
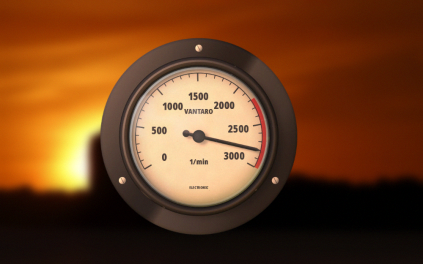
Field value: {"value": 2800, "unit": "rpm"}
